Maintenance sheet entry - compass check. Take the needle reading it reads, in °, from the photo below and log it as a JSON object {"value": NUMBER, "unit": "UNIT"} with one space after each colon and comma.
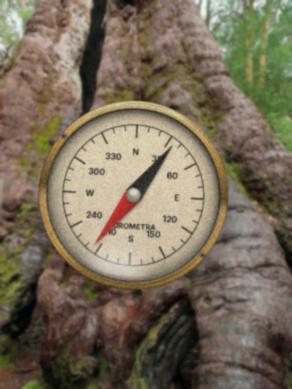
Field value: {"value": 215, "unit": "°"}
